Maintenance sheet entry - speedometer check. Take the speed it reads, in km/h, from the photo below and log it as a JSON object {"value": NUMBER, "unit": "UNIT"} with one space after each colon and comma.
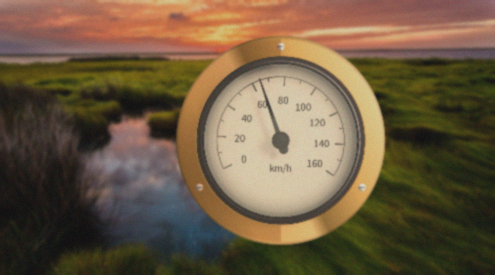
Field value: {"value": 65, "unit": "km/h"}
